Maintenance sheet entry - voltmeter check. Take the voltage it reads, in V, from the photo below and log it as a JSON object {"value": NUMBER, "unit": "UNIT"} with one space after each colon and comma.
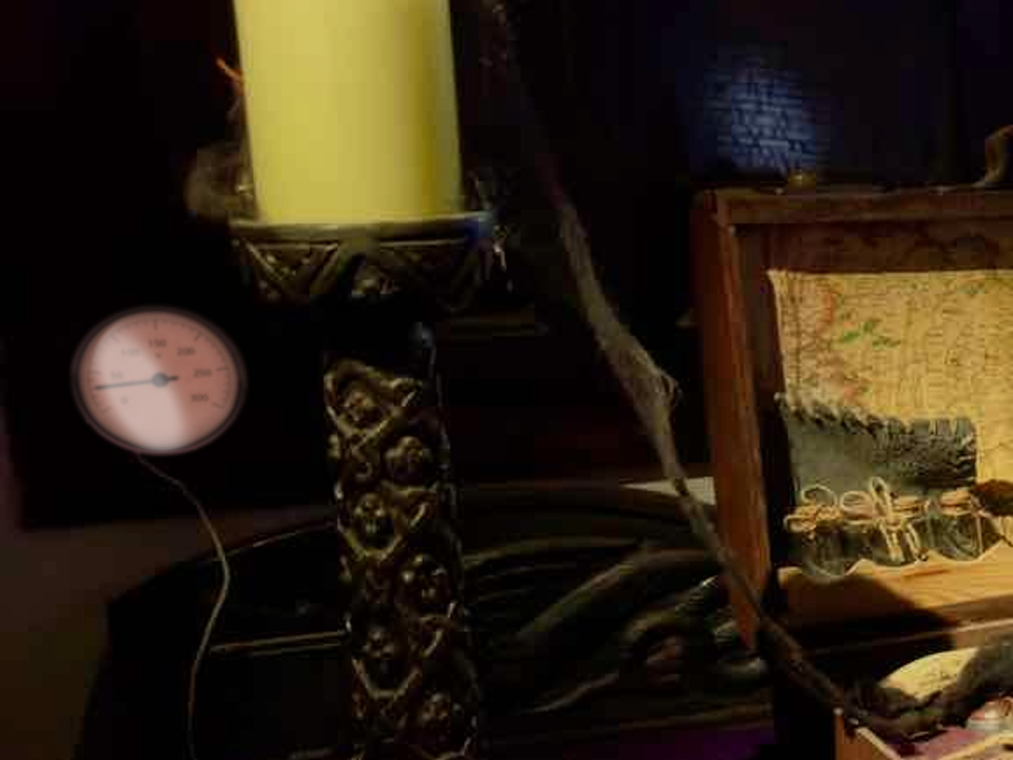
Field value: {"value": 30, "unit": "V"}
